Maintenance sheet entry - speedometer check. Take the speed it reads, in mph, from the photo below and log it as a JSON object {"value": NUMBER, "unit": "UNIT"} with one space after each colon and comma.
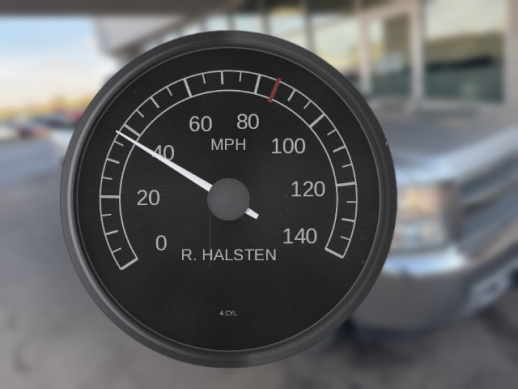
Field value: {"value": 37.5, "unit": "mph"}
